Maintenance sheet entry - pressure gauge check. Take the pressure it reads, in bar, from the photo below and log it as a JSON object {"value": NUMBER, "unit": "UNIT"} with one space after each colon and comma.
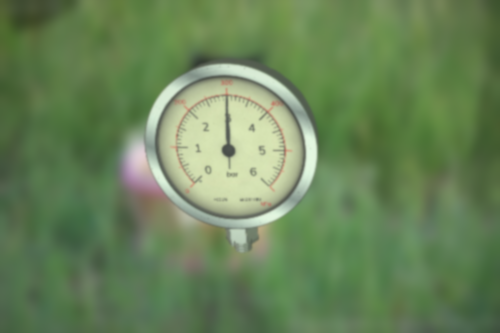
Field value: {"value": 3, "unit": "bar"}
